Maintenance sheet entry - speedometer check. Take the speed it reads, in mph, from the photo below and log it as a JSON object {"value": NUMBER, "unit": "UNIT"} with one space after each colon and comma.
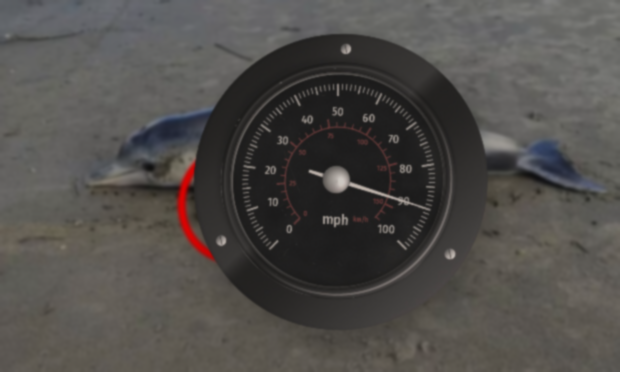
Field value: {"value": 90, "unit": "mph"}
